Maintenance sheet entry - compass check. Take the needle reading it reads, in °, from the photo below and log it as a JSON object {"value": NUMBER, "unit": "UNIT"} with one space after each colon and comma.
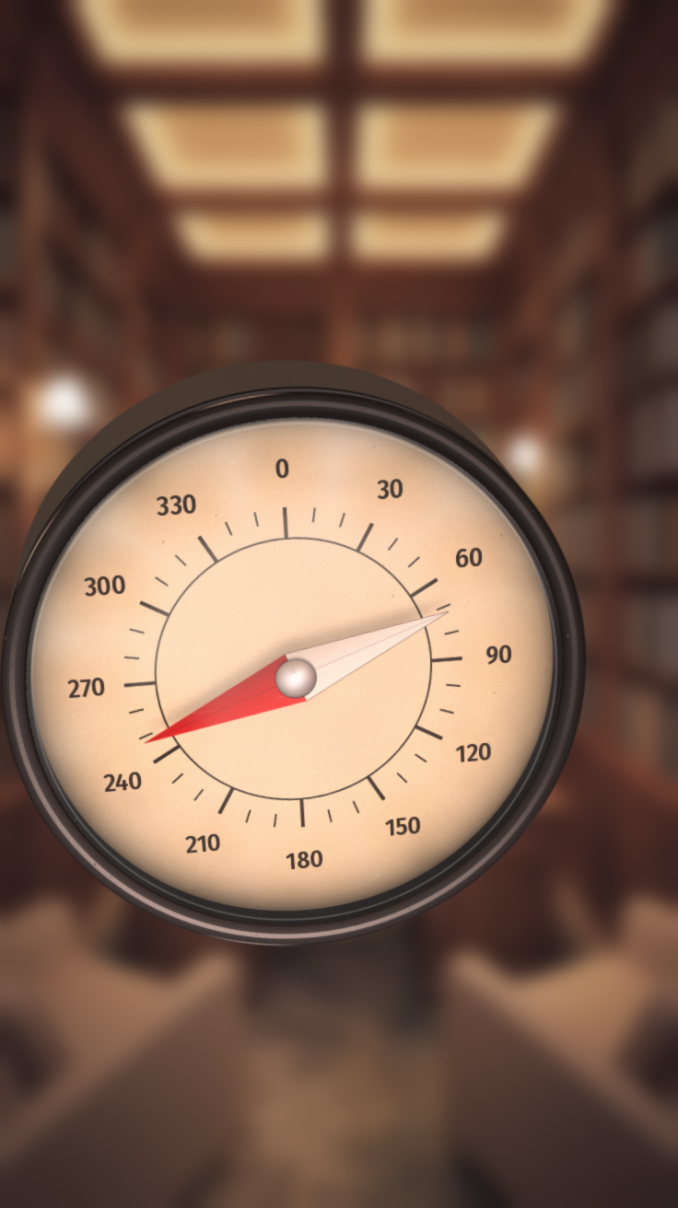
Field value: {"value": 250, "unit": "°"}
